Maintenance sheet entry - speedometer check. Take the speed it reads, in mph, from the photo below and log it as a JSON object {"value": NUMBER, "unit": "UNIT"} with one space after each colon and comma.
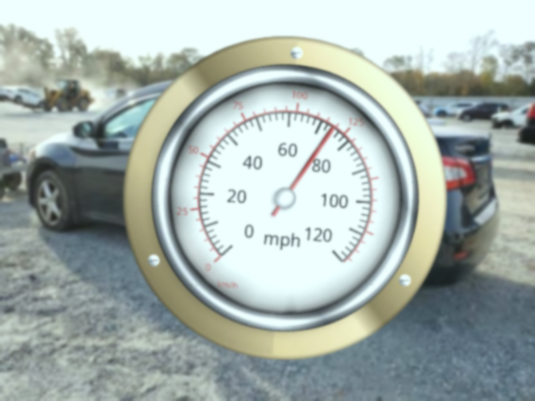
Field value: {"value": 74, "unit": "mph"}
